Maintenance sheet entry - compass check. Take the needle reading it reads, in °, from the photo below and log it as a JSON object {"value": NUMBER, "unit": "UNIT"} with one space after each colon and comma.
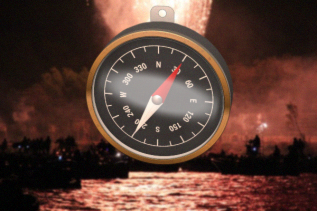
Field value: {"value": 30, "unit": "°"}
